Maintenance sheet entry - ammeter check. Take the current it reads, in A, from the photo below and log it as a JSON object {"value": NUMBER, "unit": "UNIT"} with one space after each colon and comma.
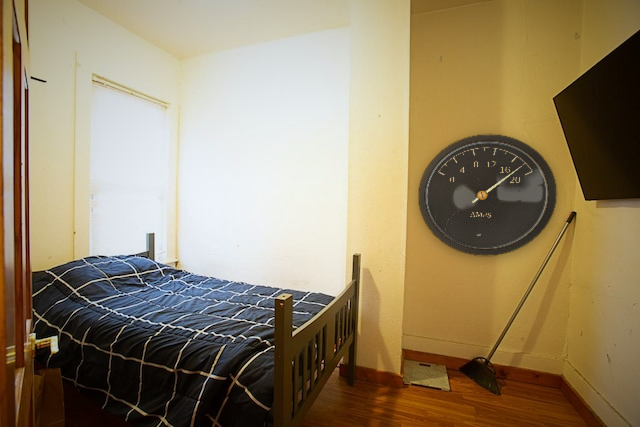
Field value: {"value": 18, "unit": "A"}
